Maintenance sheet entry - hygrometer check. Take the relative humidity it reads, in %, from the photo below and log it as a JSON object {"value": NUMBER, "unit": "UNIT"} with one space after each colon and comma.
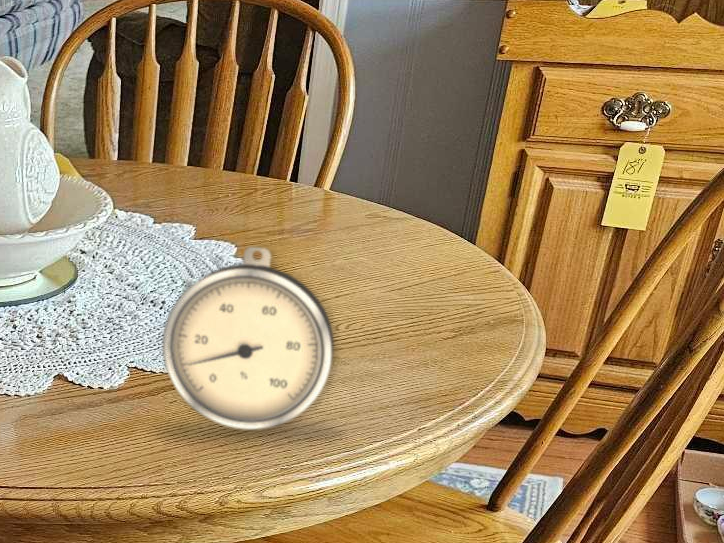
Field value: {"value": 10, "unit": "%"}
